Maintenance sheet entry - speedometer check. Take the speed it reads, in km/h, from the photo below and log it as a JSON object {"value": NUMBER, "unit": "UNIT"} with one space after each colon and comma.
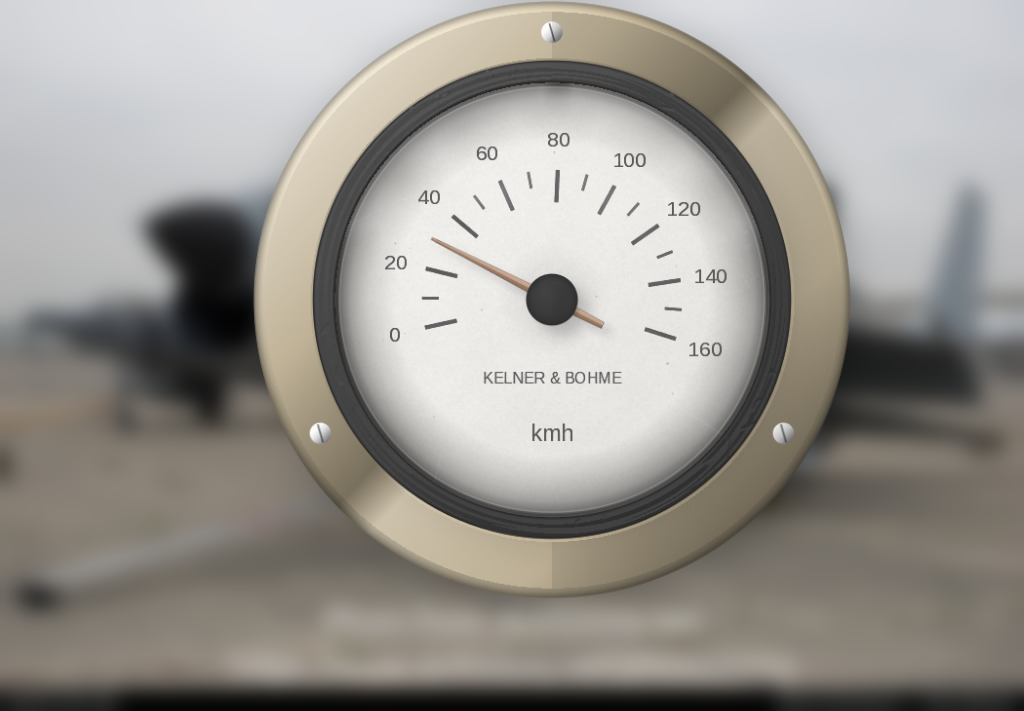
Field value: {"value": 30, "unit": "km/h"}
